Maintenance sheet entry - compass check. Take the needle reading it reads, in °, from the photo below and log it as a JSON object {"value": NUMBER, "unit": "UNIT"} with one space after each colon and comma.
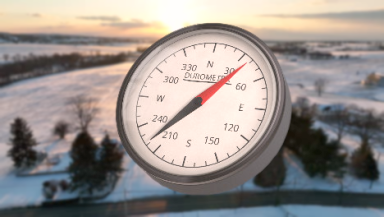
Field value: {"value": 40, "unit": "°"}
